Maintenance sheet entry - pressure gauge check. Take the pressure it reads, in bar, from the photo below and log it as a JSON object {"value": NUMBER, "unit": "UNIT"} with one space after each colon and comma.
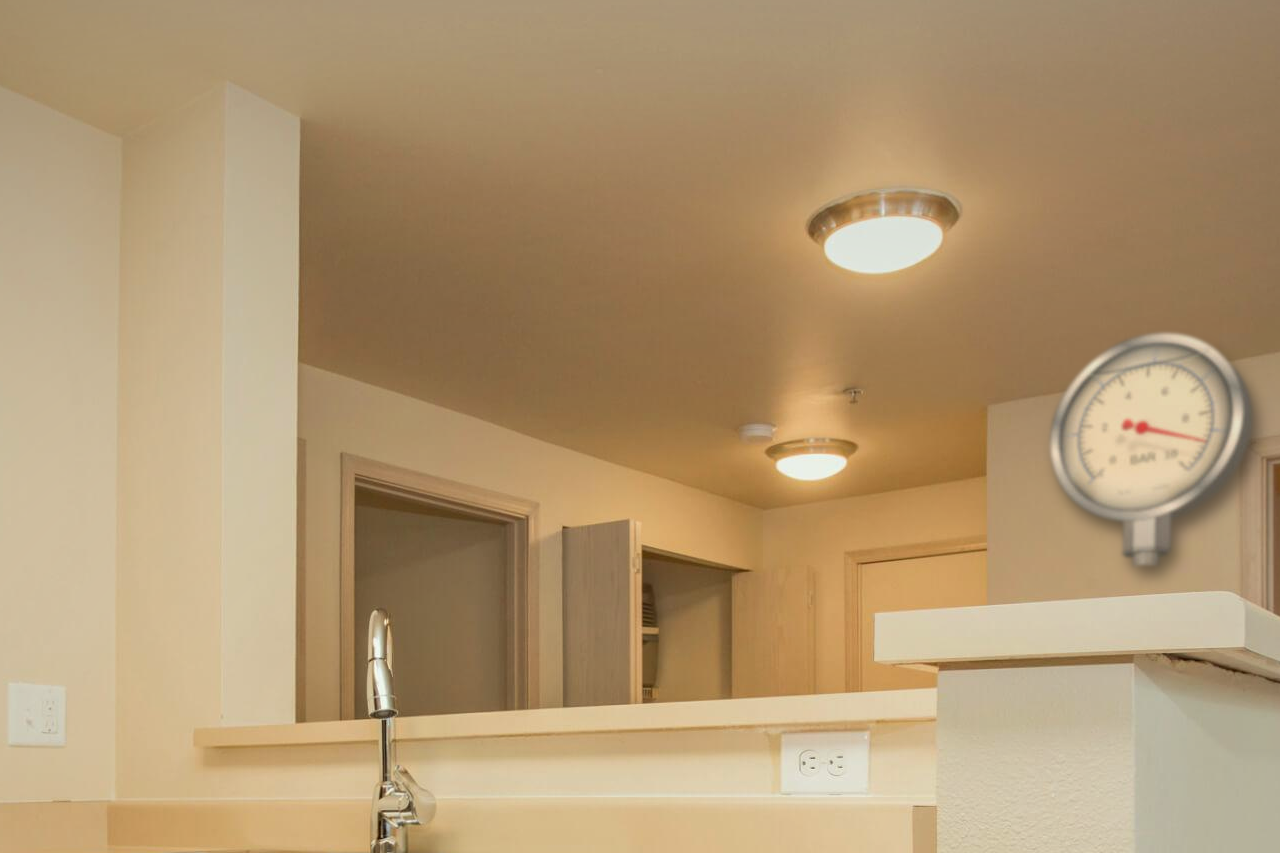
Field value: {"value": 9, "unit": "bar"}
